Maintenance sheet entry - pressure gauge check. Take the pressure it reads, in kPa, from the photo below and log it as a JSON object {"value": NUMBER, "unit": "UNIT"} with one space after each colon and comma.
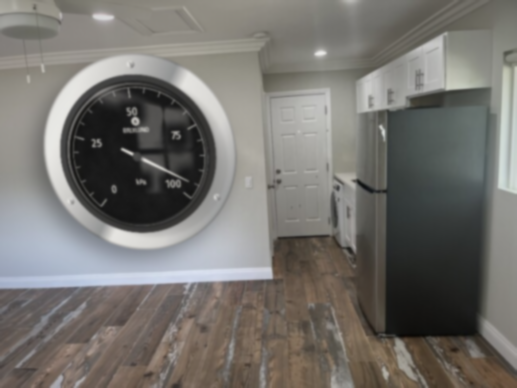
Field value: {"value": 95, "unit": "kPa"}
